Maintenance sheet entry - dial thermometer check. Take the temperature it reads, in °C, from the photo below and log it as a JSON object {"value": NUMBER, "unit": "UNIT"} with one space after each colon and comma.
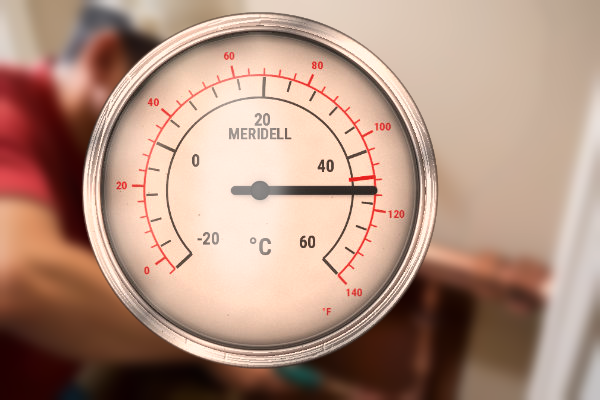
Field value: {"value": 46, "unit": "°C"}
